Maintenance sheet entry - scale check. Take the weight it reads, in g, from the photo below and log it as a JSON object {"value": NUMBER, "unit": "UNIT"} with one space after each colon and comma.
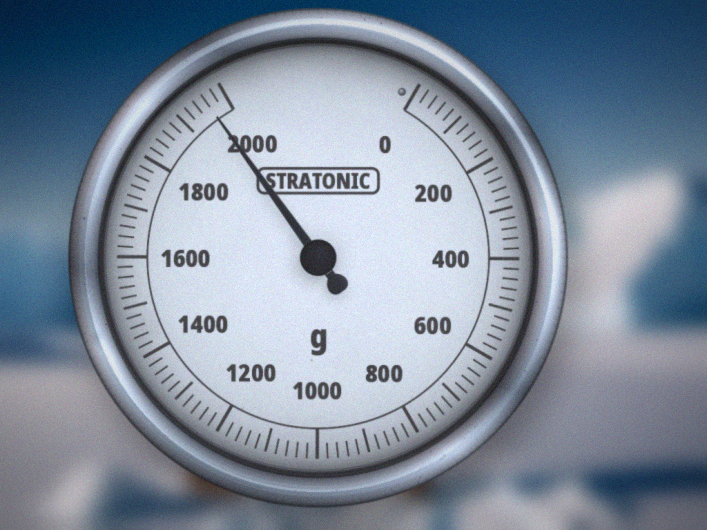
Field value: {"value": 1960, "unit": "g"}
